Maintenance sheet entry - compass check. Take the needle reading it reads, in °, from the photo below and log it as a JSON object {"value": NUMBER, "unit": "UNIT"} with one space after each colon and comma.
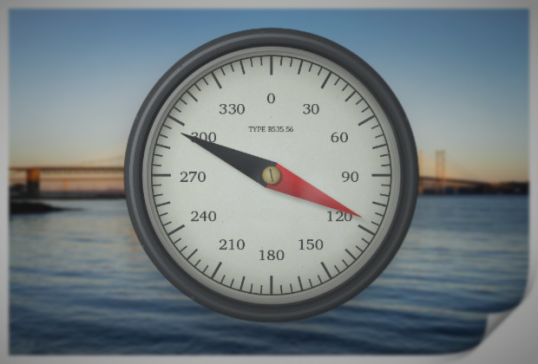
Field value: {"value": 115, "unit": "°"}
